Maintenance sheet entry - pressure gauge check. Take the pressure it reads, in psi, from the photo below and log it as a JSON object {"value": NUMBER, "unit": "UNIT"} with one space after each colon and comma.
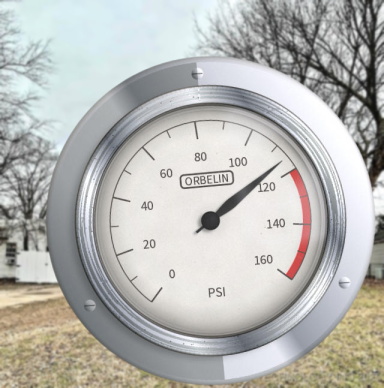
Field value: {"value": 115, "unit": "psi"}
